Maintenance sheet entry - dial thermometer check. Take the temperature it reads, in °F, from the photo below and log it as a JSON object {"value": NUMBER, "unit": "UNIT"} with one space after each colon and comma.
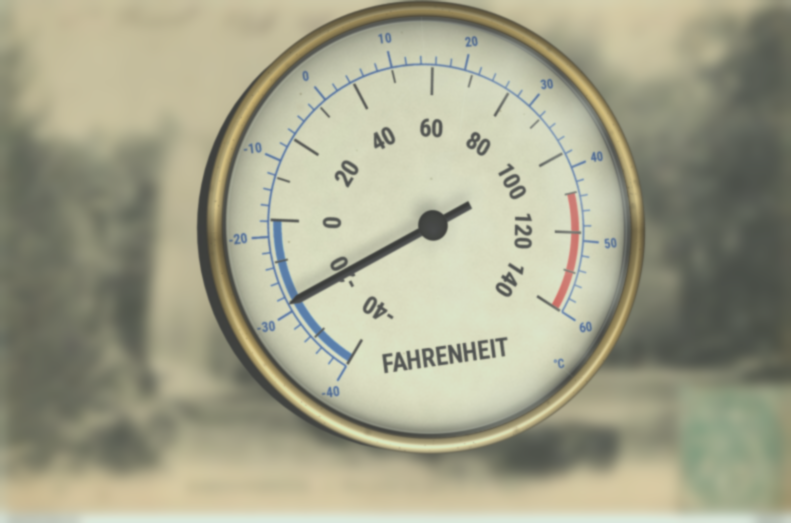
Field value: {"value": -20, "unit": "°F"}
